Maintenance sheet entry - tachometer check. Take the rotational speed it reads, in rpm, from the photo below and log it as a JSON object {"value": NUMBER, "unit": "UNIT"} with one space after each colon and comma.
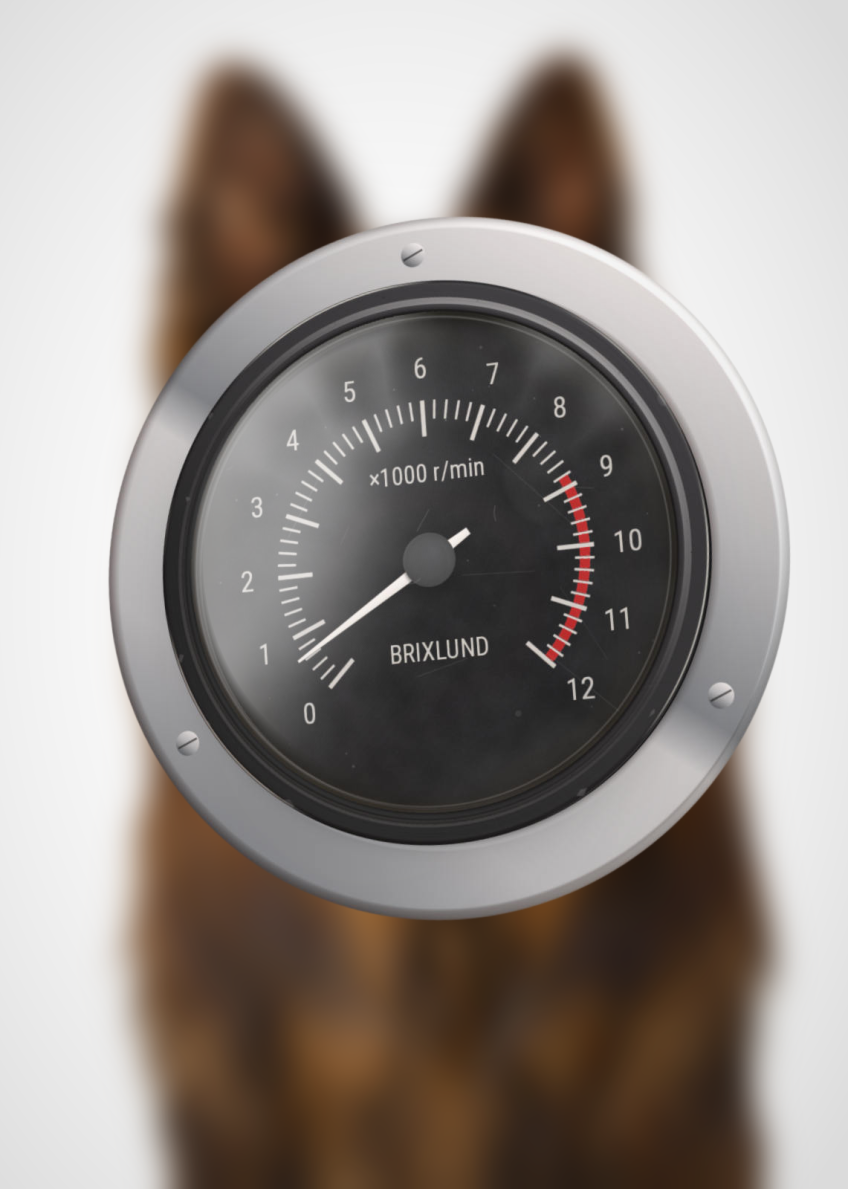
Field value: {"value": 600, "unit": "rpm"}
